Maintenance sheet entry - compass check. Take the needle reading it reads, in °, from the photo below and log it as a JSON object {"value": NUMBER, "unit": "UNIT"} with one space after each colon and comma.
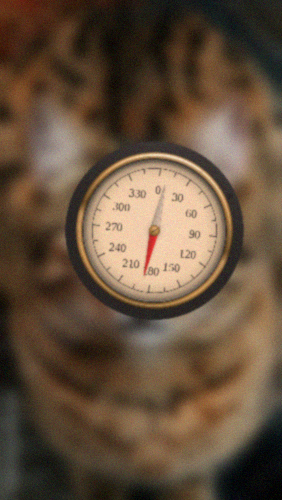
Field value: {"value": 187.5, "unit": "°"}
